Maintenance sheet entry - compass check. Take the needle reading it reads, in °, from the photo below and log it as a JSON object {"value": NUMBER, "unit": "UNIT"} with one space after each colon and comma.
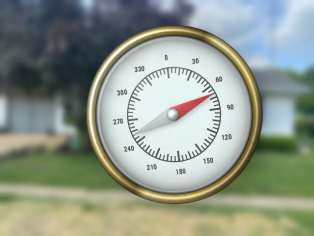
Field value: {"value": 70, "unit": "°"}
